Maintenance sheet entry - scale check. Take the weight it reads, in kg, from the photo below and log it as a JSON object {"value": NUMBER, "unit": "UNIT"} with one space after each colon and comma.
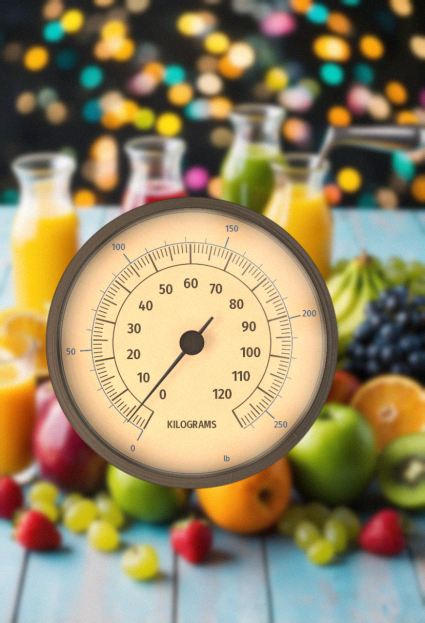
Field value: {"value": 4, "unit": "kg"}
